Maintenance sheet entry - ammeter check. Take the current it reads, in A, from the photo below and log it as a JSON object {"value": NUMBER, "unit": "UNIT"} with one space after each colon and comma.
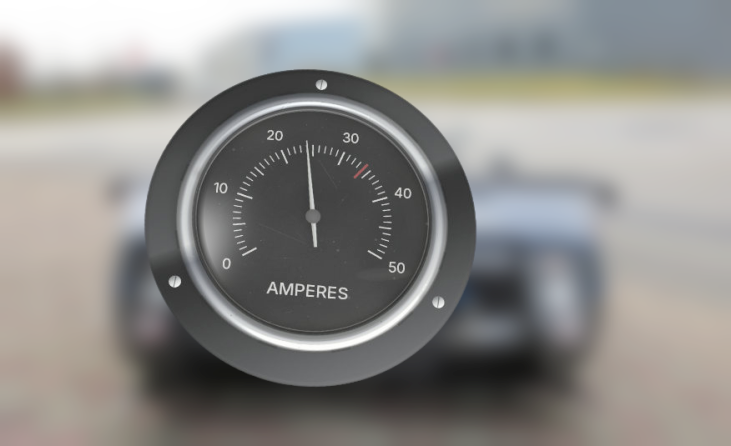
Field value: {"value": 24, "unit": "A"}
